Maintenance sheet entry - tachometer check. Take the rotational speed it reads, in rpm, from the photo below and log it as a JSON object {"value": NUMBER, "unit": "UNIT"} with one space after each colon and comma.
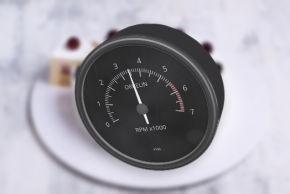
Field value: {"value": 3500, "unit": "rpm"}
